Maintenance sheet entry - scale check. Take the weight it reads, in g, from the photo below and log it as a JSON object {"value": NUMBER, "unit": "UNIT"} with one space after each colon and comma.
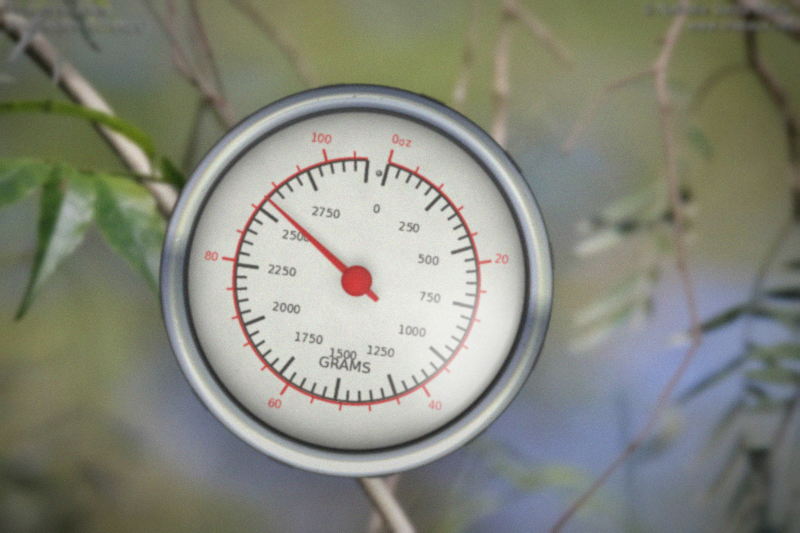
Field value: {"value": 2550, "unit": "g"}
